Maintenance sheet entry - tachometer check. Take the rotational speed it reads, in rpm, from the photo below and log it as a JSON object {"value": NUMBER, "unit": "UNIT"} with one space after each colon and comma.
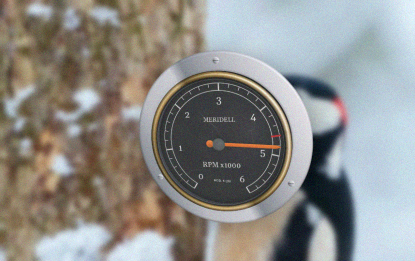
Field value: {"value": 4800, "unit": "rpm"}
